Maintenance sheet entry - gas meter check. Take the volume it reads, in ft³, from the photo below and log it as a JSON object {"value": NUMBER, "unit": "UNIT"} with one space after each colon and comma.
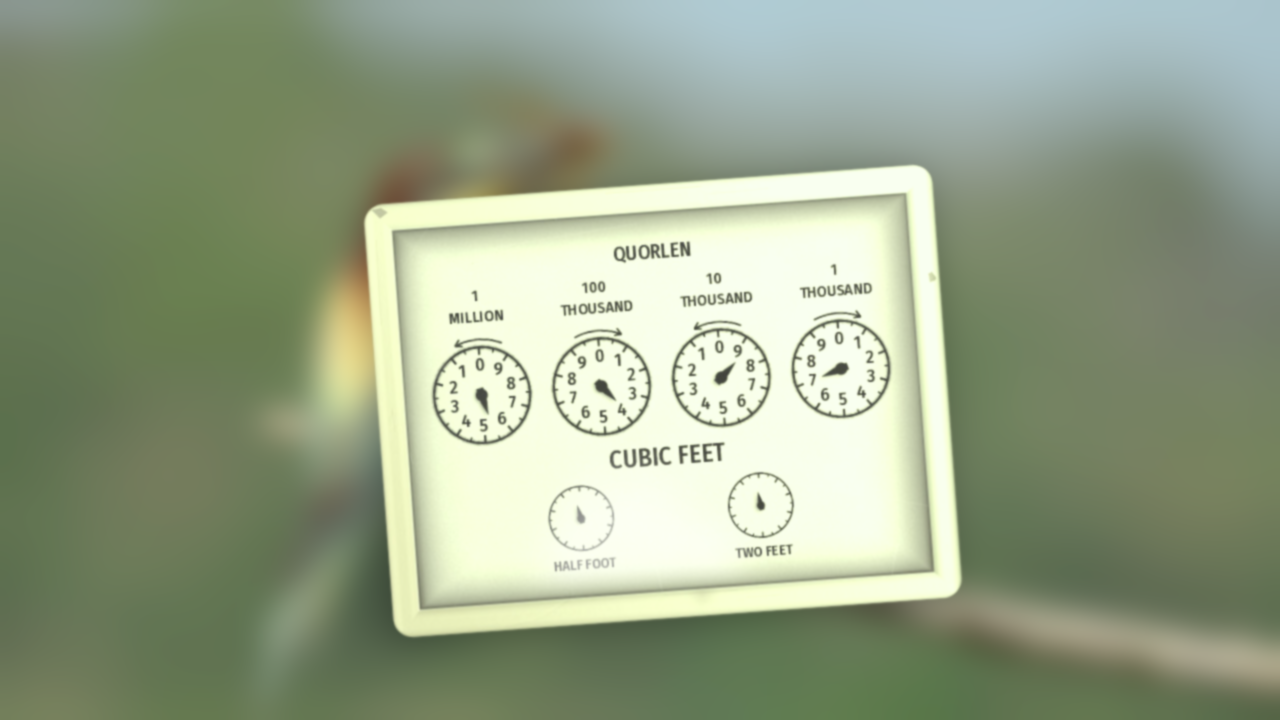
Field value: {"value": 538700, "unit": "ft³"}
